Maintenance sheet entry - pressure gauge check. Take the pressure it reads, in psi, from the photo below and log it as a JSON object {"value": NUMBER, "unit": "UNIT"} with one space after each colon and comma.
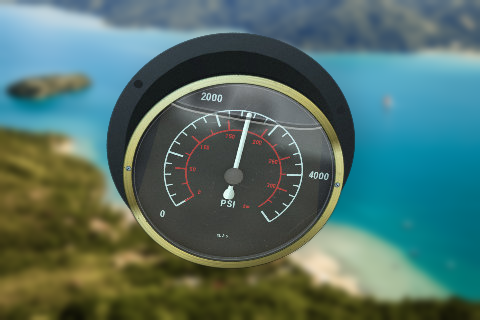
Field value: {"value": 2500, "unit": "psi"}
